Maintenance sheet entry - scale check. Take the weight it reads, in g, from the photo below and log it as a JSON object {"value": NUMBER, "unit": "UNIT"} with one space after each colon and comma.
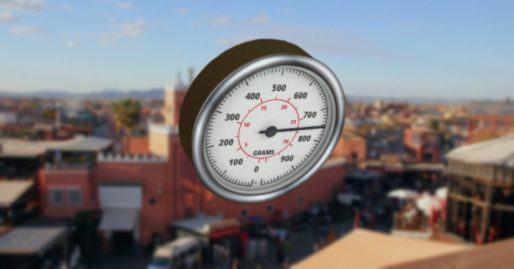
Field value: {"value": 750, "unit": "g"}
